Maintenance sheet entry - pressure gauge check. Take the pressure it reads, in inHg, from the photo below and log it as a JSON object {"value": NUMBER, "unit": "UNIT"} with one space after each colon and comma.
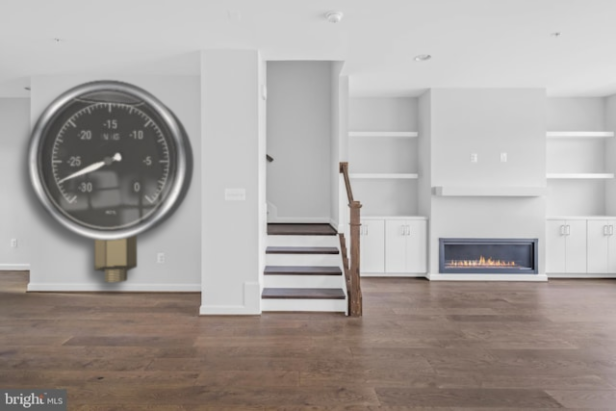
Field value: {"value": -27.5, "unit": "inHg"}
